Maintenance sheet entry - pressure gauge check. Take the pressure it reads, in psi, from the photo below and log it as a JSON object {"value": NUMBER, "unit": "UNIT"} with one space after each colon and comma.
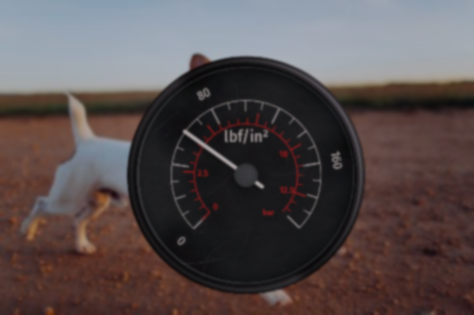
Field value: {"value": 60, "unit": "psi"}
